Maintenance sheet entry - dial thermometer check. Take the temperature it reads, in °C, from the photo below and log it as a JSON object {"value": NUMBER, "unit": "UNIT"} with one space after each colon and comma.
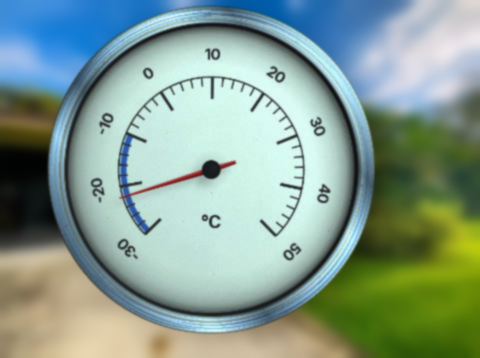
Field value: {"value": -22, "unit": "°C"}
